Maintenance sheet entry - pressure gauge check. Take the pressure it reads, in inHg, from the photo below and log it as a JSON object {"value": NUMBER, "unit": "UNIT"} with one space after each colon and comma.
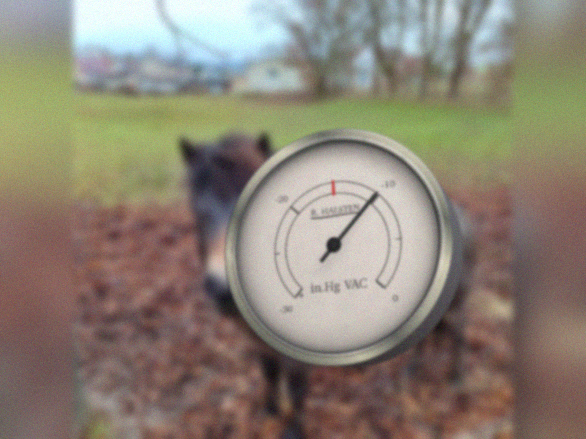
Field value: {"value": -10, "unit": "inHg"}
